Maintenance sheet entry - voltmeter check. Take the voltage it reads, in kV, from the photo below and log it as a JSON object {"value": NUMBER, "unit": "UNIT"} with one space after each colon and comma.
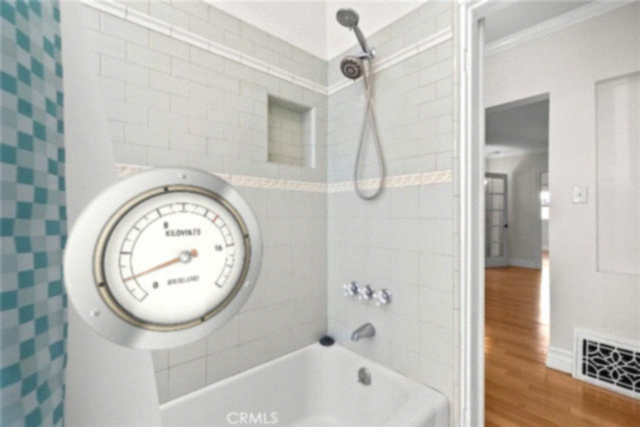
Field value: {"value": 2, "unit": "kV"}
